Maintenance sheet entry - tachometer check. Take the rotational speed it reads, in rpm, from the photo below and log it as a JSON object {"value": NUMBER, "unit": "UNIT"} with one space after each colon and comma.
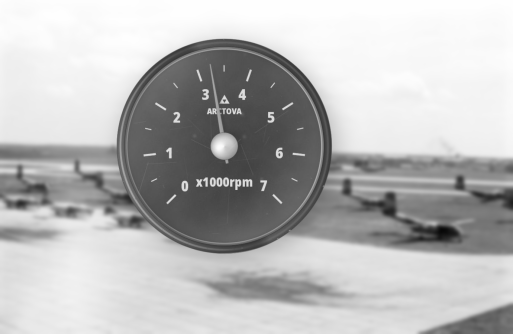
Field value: {"value": 3250, "unit": "rpm"}
